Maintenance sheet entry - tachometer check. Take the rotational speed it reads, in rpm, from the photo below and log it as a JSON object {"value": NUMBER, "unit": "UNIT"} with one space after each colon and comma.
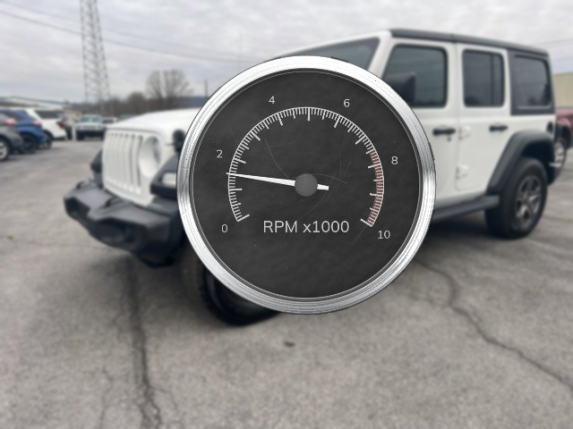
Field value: {"value": 1500, "unit": "rpm"}
